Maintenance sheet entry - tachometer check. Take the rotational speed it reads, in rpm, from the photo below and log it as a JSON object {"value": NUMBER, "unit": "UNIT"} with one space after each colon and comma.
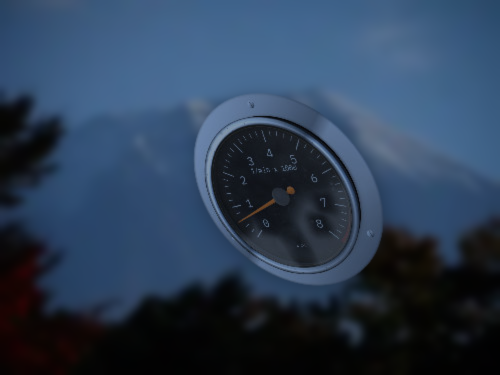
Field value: {"value": 600, "unit": "rpm"}
